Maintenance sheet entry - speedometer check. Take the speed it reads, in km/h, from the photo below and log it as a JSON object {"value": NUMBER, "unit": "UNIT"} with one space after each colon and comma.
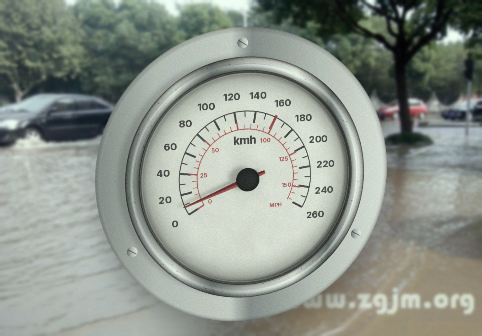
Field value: {"value": 10, "unit": "km/h"}
